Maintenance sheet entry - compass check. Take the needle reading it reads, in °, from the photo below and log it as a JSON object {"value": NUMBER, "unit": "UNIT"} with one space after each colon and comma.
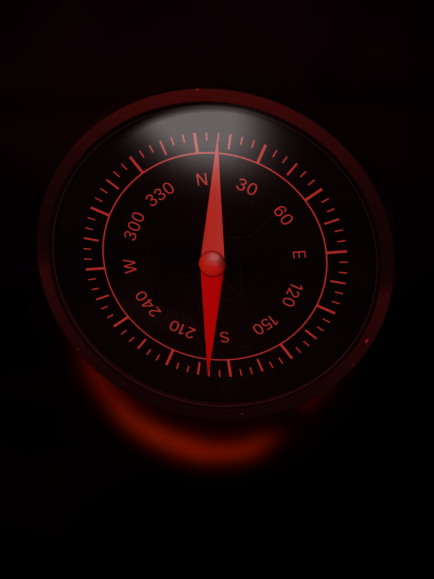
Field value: {"value": 190, "unit": "°"}
